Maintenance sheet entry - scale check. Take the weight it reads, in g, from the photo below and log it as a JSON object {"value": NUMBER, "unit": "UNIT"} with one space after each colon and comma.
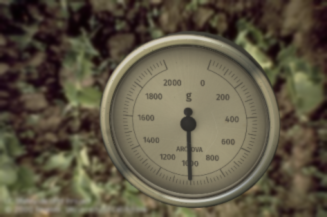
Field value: {"value": 1000, "unit": "g"}
